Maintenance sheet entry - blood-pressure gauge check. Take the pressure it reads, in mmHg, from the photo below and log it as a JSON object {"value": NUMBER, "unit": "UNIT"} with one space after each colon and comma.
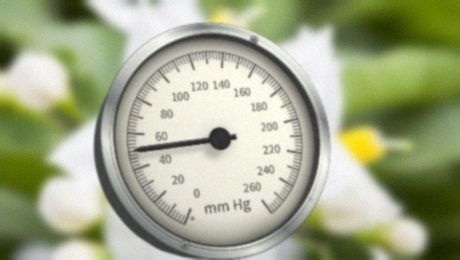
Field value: {"value": 50, "unit": "mmHg"}
